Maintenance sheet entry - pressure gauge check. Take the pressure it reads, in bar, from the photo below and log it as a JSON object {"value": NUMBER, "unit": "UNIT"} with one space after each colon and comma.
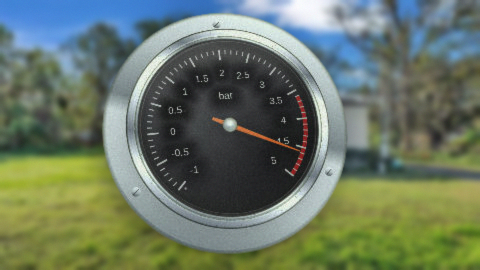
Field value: {"value": 4.6, "unit": "bar"}
